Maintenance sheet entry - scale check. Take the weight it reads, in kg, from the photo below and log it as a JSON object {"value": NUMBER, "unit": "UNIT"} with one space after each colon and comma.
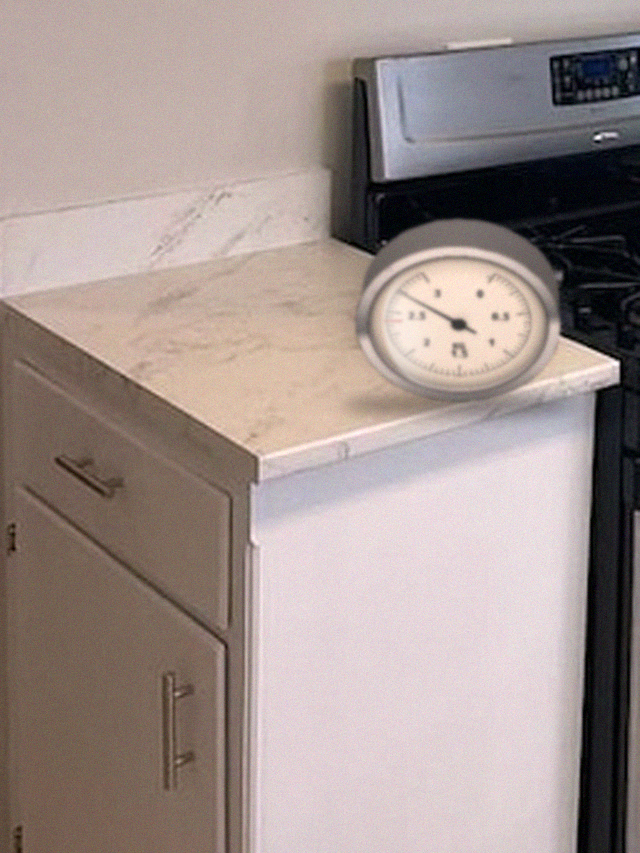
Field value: {"value": 2.75, "unit": "kg"}
